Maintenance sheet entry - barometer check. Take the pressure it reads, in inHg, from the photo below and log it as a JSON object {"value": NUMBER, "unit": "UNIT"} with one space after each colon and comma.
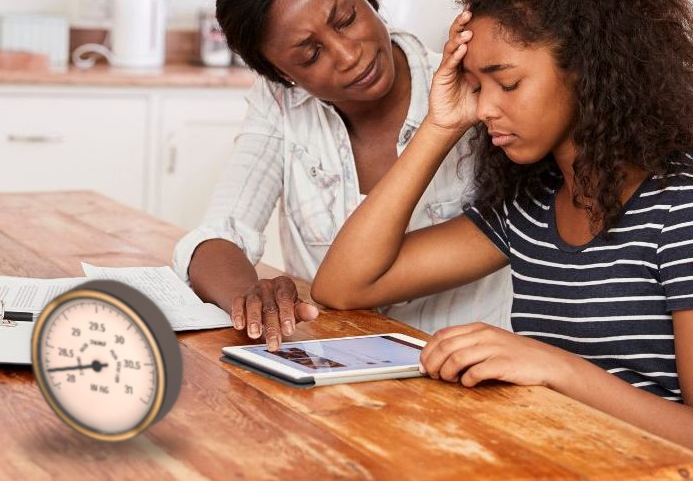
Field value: {"value": 28.2, "unit": "inHg"}
